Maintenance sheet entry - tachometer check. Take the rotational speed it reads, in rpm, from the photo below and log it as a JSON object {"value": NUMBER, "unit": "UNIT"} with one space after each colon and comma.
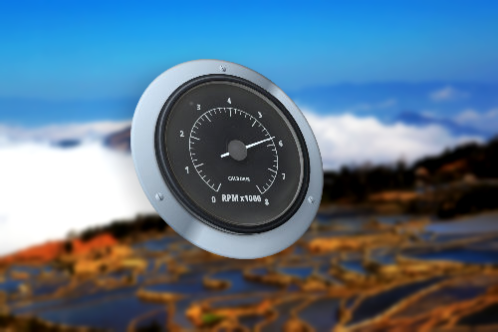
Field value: {"value": 5800, "unit": "rpm"}
